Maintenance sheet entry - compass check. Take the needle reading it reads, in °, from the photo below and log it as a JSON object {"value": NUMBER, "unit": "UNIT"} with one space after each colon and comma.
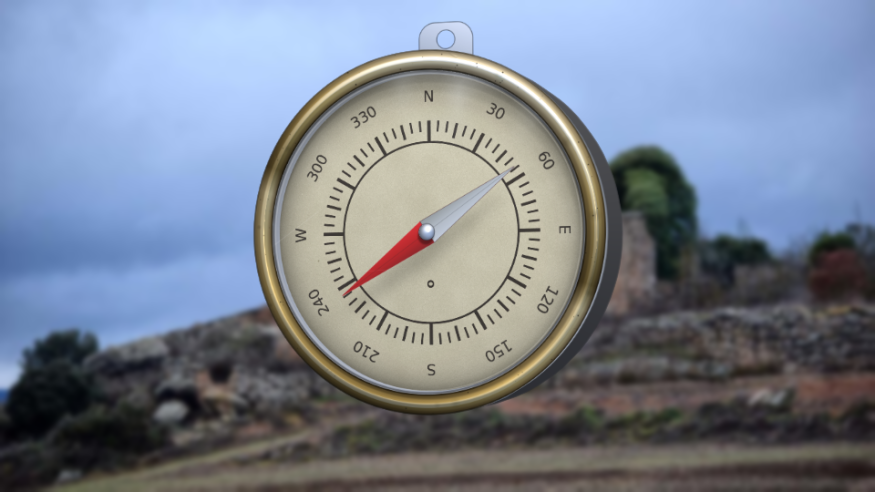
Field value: {"value": 235, "unit": "°"}
